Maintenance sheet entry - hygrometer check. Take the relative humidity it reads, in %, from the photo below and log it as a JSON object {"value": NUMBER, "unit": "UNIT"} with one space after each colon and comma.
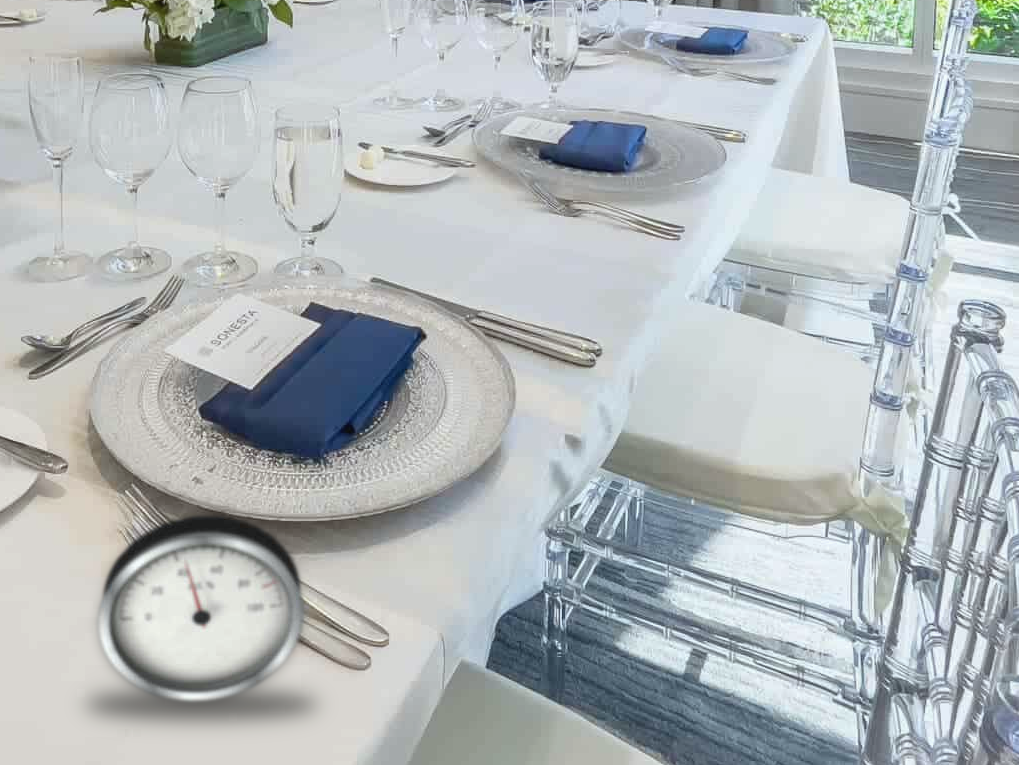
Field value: {"value": 44, "unit": "%"}
